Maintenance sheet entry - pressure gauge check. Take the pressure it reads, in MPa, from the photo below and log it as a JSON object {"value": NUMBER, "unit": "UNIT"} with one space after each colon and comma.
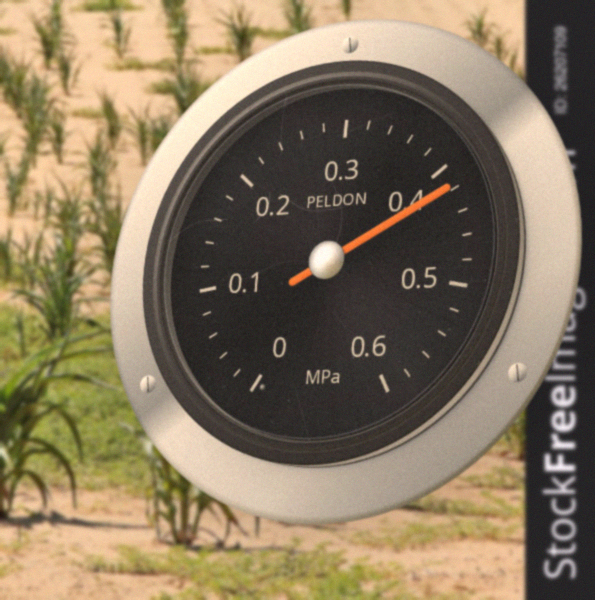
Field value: {"value": 0.42, "unit": "MPa"}
